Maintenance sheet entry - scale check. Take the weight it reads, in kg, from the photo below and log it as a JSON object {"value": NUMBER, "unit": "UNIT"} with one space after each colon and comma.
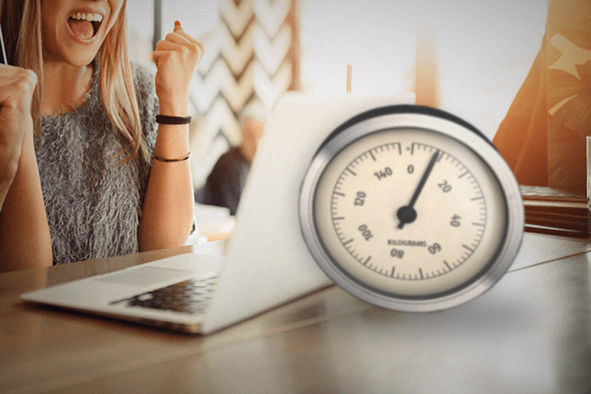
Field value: {"value": 8, "unit": "kg"}
